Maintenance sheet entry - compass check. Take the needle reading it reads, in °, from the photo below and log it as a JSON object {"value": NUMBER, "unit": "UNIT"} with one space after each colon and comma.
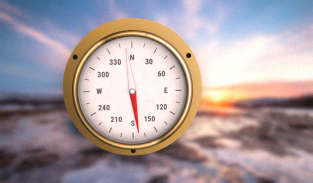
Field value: {"value": 172.5, "unit": "°"}
